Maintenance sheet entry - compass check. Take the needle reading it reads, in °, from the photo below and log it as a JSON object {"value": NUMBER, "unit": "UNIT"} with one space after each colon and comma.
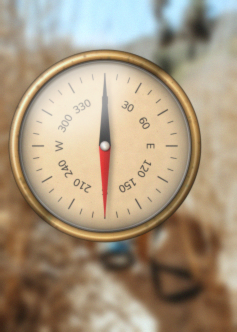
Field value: {"value": 180, "unit": "°"}
